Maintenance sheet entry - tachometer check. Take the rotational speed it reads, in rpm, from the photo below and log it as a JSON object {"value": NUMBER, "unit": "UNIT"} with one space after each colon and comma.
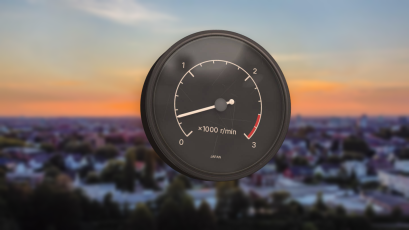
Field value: {"value": 300, "unit": "rpm"}
